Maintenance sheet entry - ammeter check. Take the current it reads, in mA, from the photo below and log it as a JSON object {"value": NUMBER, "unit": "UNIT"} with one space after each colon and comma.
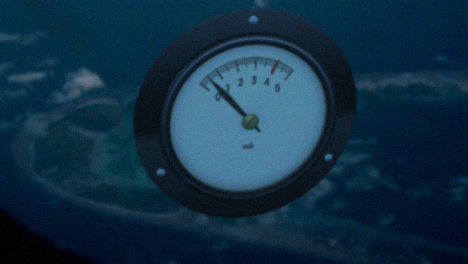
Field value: {"value": 0.5, "unit": "mA"}
